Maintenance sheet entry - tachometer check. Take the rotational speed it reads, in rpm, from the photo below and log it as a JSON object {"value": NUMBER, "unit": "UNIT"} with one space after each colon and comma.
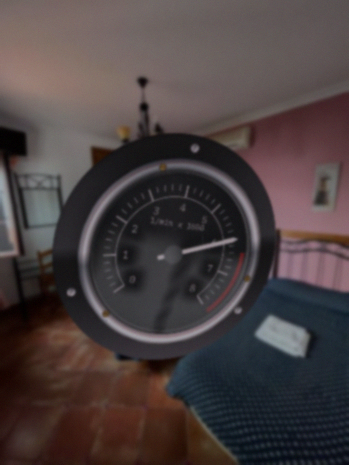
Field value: {"value": 6000, "unit": "rpm"}
